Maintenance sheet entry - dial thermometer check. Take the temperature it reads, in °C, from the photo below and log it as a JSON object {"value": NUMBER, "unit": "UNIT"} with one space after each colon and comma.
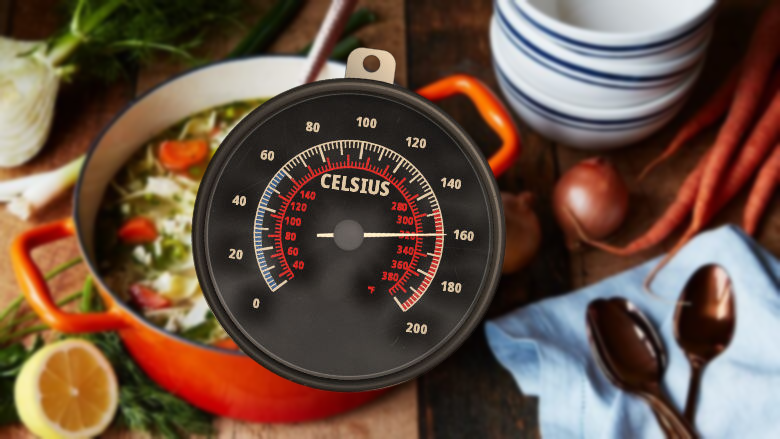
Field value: {"value": 160, "unit": "°C"}
